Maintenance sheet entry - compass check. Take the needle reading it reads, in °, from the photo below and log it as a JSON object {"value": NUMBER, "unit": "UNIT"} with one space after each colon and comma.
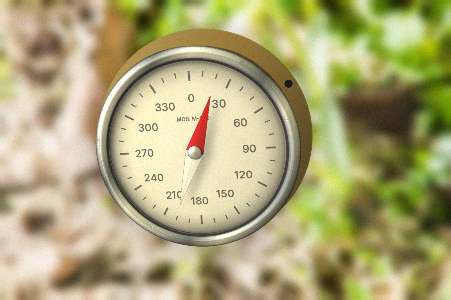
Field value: {"value": 20, "unit": "°"}
